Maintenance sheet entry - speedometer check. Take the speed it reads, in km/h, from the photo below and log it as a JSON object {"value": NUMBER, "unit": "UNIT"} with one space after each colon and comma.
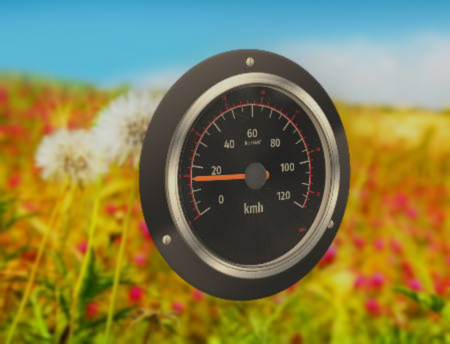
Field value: {"value": 15, "unit": "km/h"}
